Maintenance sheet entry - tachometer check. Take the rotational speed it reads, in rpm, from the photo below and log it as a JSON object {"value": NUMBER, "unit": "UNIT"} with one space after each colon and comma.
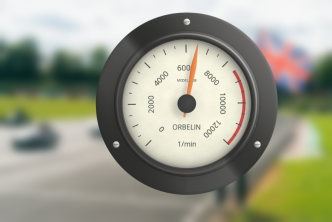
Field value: {"value": 6500, "unit": "rpm"}
